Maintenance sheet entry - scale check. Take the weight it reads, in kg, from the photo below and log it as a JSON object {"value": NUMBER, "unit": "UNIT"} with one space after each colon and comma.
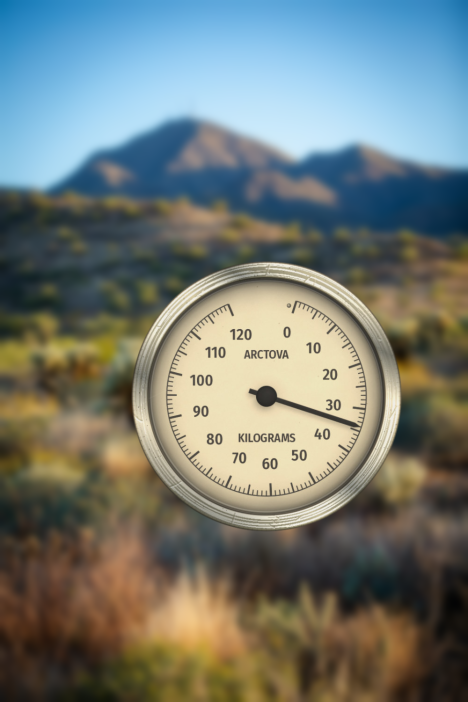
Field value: {"value": 34, "unit": "kg"}
